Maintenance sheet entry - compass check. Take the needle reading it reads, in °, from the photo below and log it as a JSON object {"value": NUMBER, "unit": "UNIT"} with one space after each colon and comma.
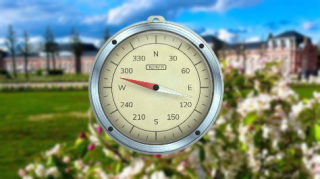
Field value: {"value": 285, "unit": "°"}
